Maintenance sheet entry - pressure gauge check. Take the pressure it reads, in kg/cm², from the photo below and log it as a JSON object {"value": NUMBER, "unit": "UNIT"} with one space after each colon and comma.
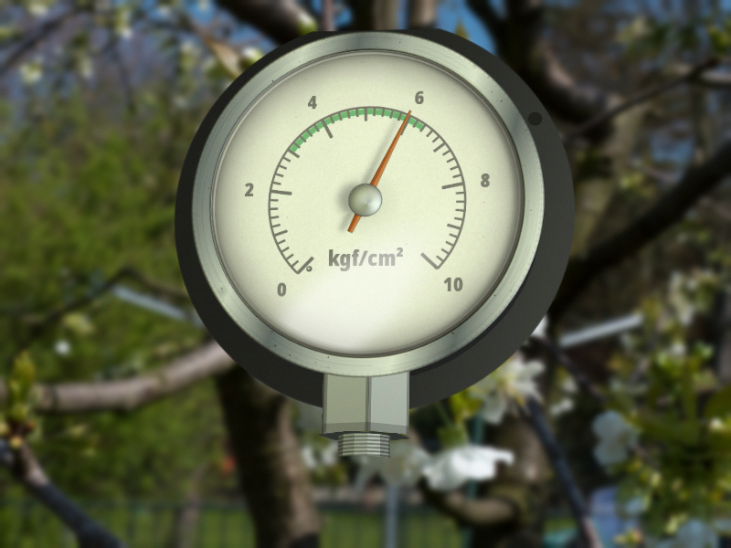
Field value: {"value": 6, "unit": "kg/cm²"}
